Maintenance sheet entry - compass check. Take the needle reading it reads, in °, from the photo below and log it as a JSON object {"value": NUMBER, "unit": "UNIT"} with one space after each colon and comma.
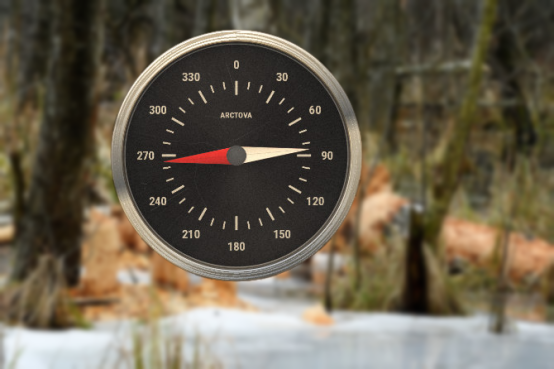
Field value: {"value": 265, "unit": "°"}
